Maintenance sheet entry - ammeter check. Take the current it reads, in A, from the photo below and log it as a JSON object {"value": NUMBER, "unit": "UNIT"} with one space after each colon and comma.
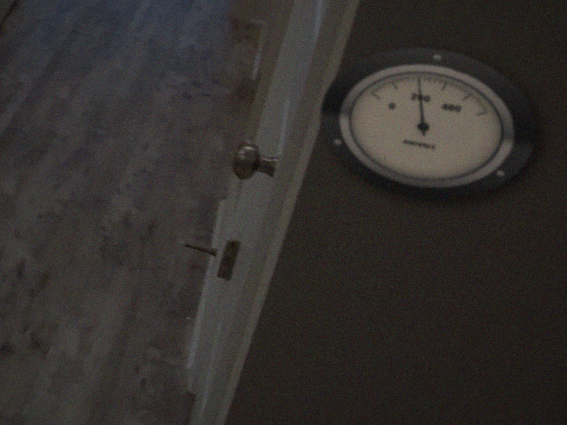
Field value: {"value": 200, "unit": "A"}
